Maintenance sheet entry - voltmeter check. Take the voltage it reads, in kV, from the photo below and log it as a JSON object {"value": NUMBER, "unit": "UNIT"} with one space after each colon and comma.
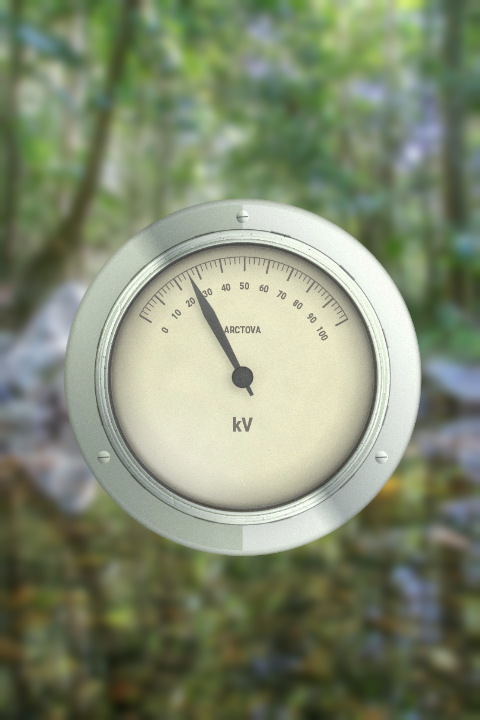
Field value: {"value": 26, "unit": "kV"}
